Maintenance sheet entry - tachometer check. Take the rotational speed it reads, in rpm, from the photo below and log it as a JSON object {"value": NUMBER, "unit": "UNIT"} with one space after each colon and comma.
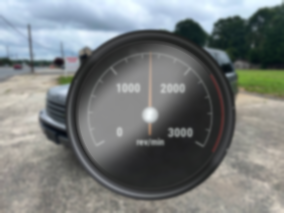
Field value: {"value": 1500, "unit": "rpm"}
